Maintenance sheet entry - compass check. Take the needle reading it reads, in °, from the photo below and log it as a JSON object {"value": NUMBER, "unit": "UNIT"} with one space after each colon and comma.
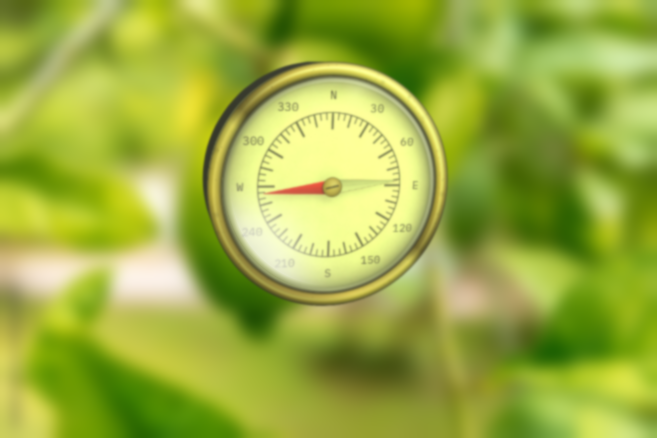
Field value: {"value": 265, "unit": "°"}
